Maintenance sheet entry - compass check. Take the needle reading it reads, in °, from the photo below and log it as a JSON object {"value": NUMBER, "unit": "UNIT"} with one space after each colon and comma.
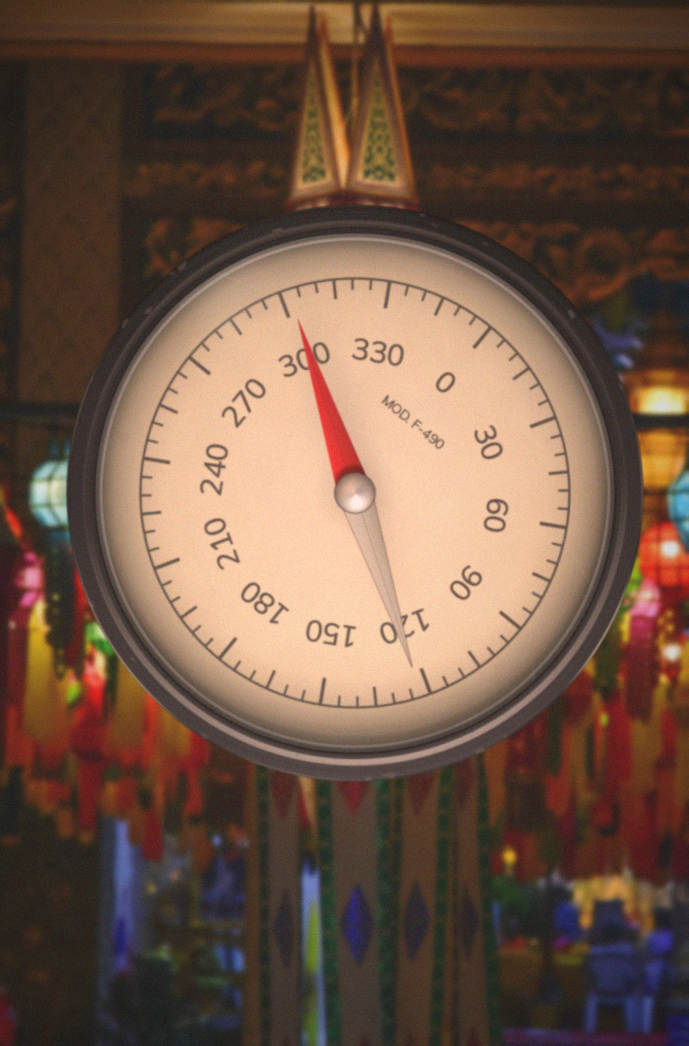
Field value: {"value": 302.5, "unit": "°"}
